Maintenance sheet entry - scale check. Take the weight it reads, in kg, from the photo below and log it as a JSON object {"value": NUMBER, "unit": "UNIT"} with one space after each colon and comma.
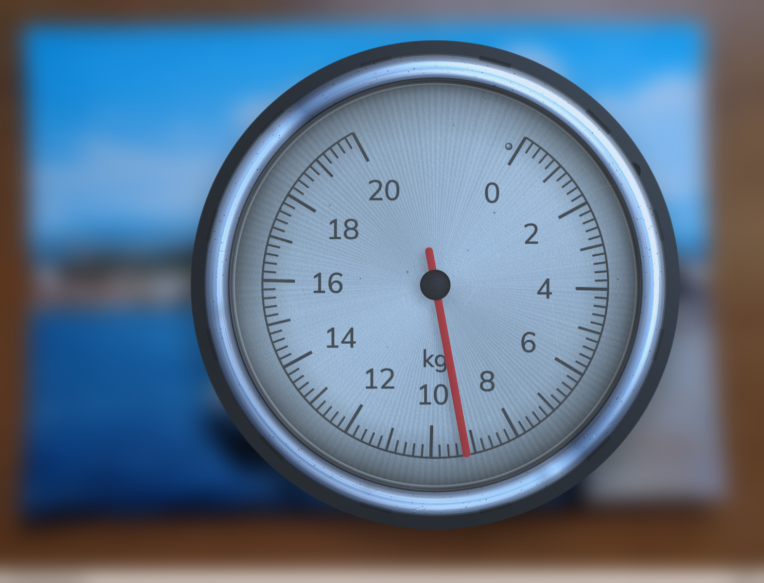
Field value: {"value": 9.2, "unit": "kg"}
